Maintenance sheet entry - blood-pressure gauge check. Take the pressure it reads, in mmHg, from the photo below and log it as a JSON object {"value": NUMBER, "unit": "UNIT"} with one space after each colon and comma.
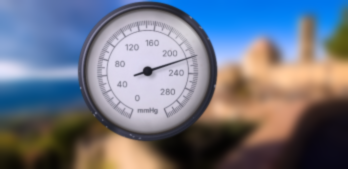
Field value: {"value": 220, "unit": "mmHg"}
